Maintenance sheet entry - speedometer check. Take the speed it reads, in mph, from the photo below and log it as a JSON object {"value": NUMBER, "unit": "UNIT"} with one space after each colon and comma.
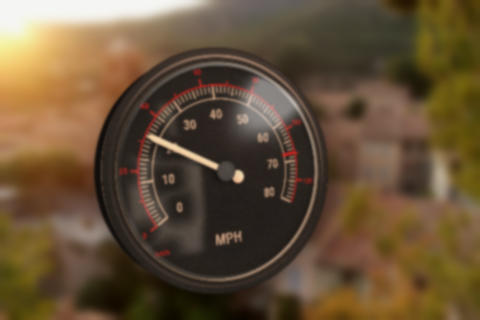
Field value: {"value": 20, "unit": "mph"}
